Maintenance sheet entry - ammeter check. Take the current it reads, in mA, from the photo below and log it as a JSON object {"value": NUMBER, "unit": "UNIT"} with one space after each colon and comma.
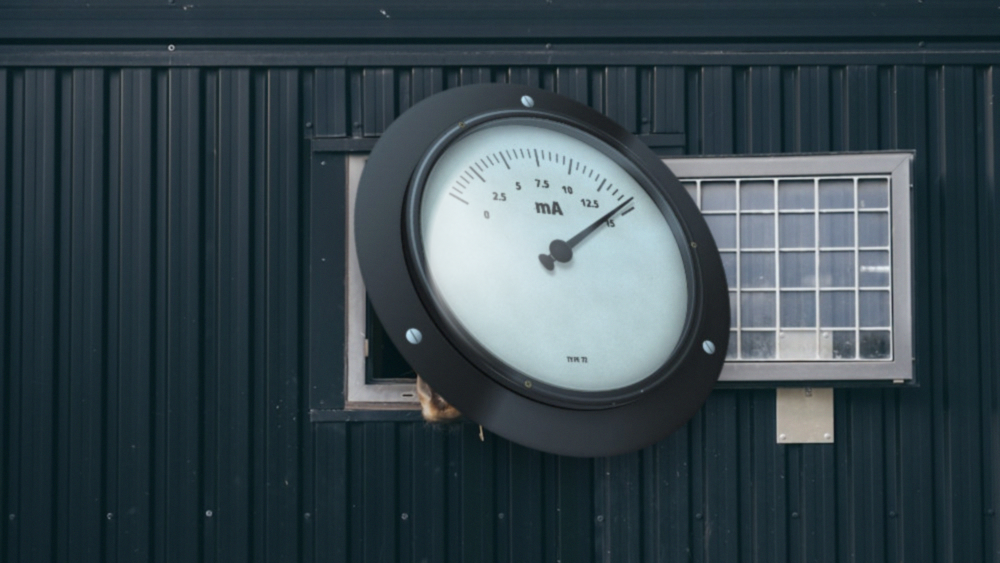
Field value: {"value": 14.5, "unit": "mA"}
